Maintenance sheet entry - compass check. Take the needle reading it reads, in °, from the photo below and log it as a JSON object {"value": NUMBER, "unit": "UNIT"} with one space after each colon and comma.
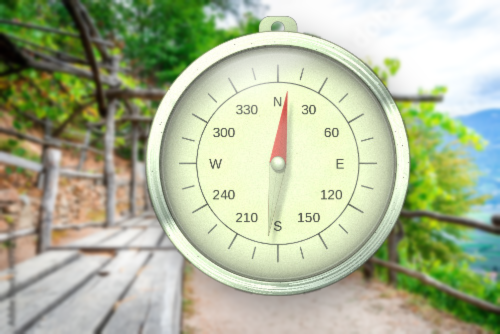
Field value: {"value": 7.5, "unit": "°"}
